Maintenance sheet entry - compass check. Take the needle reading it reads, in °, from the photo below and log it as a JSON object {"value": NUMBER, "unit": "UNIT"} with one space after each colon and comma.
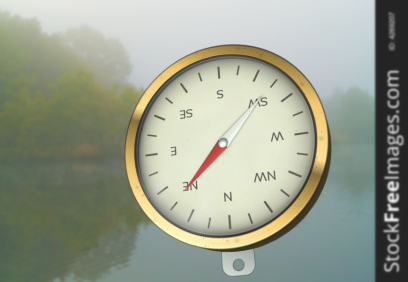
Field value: {"value": 45, "unit": "°"}
